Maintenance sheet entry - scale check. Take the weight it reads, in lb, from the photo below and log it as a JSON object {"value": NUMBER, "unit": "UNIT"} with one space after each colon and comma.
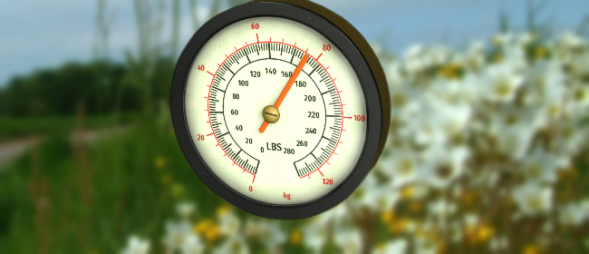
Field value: {"value": 170, "unit": "lb"}
